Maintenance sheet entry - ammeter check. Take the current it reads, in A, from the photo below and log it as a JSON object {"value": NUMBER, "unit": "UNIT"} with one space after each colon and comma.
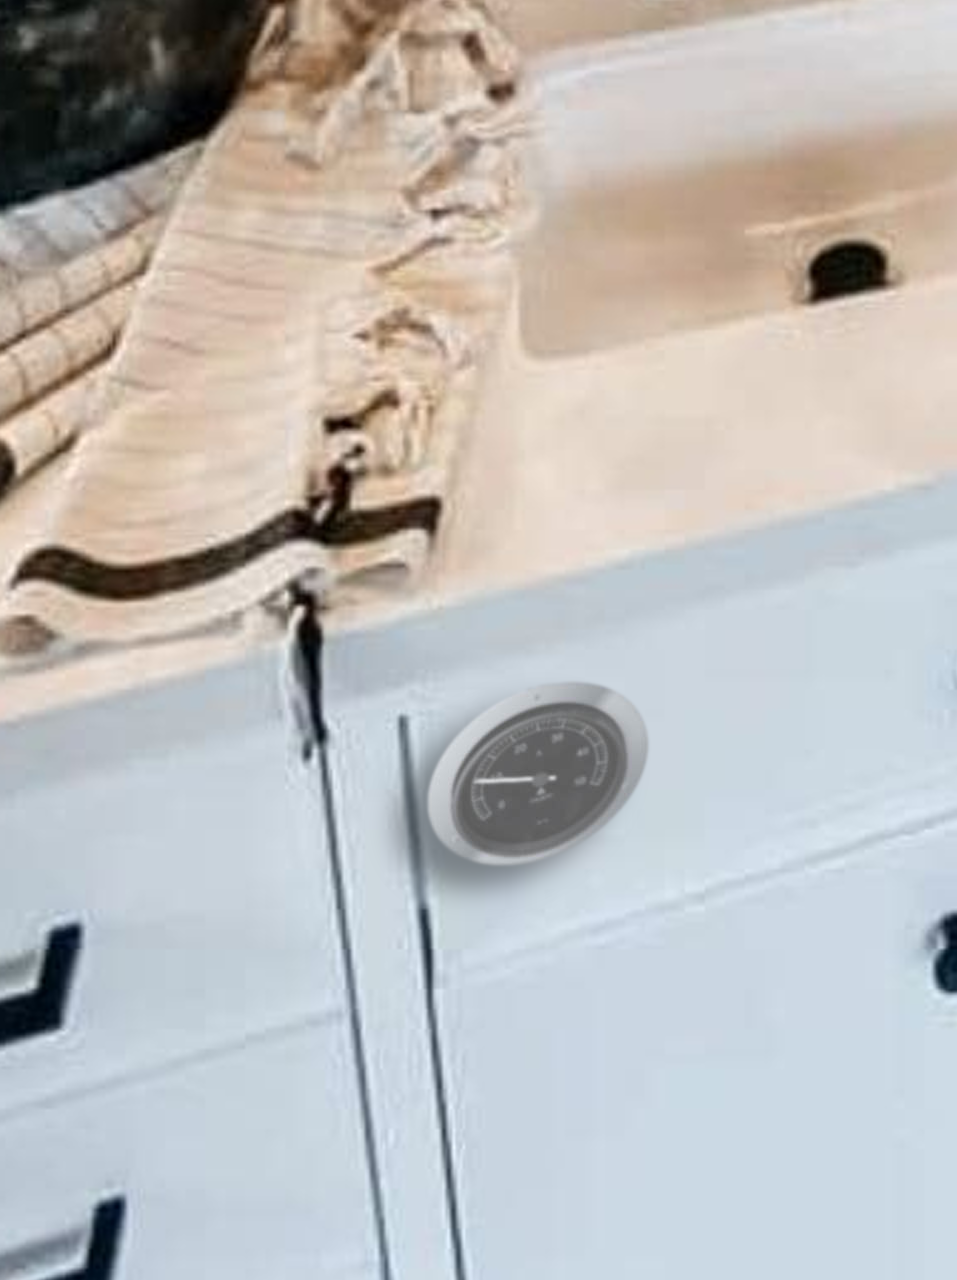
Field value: {"value": 10, "unit": "A"}
